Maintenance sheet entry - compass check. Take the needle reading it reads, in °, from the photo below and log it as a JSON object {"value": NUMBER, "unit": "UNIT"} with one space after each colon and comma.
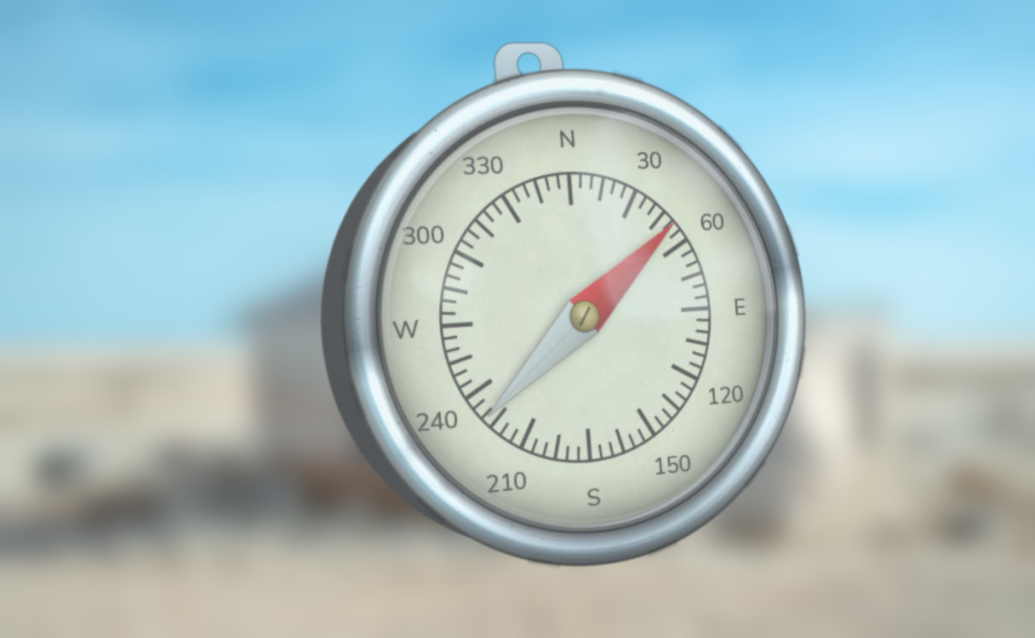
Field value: {"value": 50, "unit": "°"}
